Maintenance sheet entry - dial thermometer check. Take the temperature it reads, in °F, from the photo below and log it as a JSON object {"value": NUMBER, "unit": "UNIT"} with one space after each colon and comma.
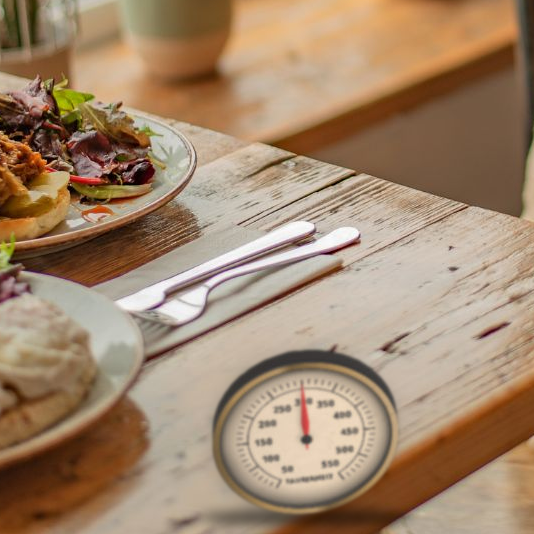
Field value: {"value": 300, "unit": "°F"}
